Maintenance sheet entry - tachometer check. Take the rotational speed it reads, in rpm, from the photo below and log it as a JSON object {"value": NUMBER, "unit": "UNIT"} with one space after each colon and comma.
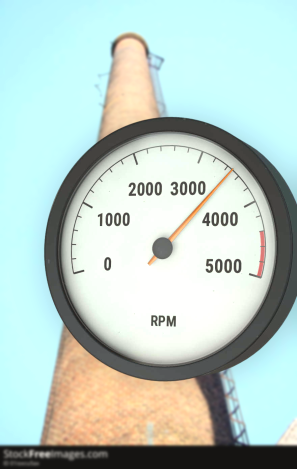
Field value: {"value": 3500, "unit": "rpm"}
